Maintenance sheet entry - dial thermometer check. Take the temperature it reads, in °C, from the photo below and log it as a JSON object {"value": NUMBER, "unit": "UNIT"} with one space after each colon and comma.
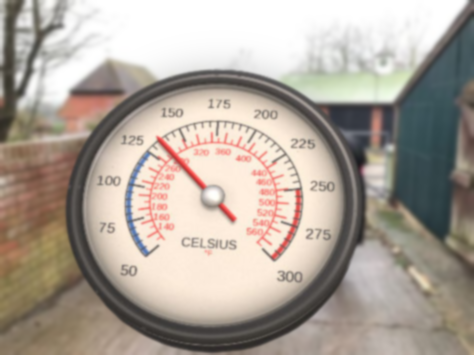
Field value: {"value": 135, "unit": "°C"}
